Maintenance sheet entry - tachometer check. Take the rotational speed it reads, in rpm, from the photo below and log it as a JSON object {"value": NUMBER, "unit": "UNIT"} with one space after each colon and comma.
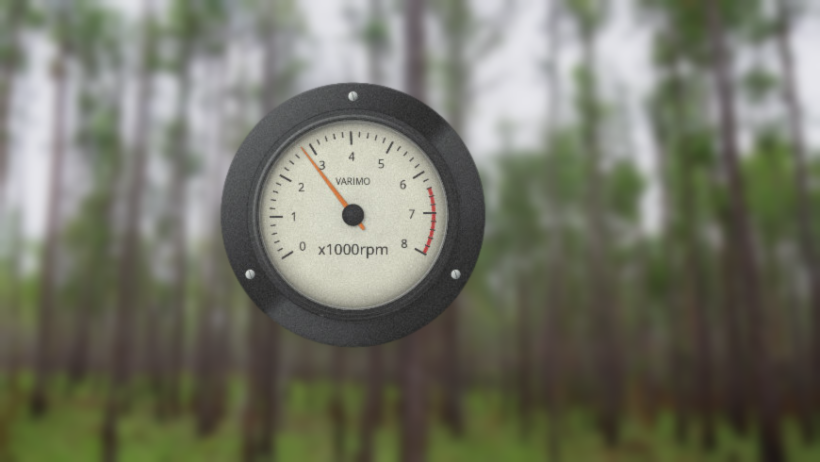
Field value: {"value": 2800, "unit": "rpm"}
